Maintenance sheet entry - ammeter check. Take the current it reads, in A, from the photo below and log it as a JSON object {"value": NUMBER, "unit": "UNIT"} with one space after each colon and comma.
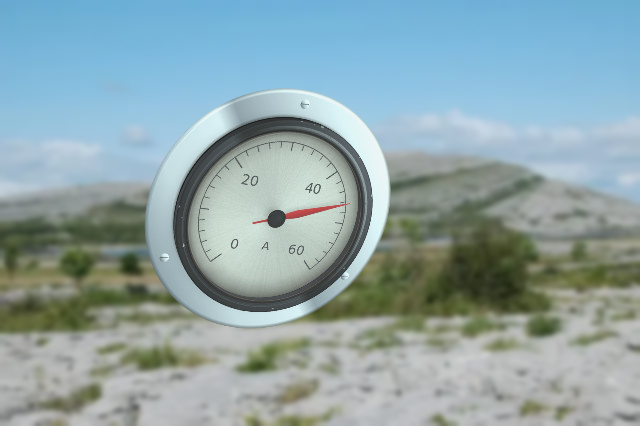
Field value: {"value": 46, "unit": "A"}
